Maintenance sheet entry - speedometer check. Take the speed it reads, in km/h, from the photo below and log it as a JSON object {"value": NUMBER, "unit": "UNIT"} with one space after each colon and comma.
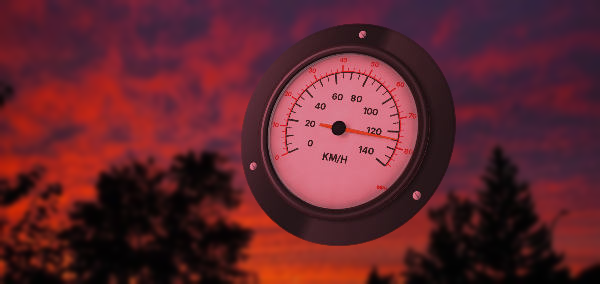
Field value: {"value": 125, "unit": "km/h"}
